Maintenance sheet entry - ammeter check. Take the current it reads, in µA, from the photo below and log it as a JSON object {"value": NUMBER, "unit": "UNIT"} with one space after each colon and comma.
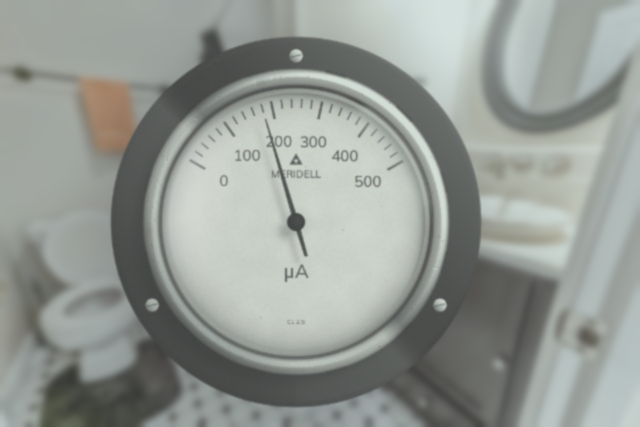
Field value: {"value": 180, "unit": "µA"}
